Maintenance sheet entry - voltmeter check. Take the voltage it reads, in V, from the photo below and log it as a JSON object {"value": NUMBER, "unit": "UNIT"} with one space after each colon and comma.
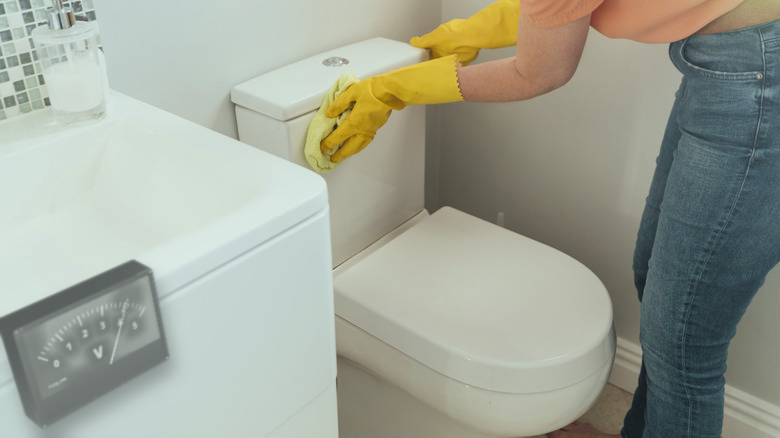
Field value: {"value": 4, "unit": "V"}
